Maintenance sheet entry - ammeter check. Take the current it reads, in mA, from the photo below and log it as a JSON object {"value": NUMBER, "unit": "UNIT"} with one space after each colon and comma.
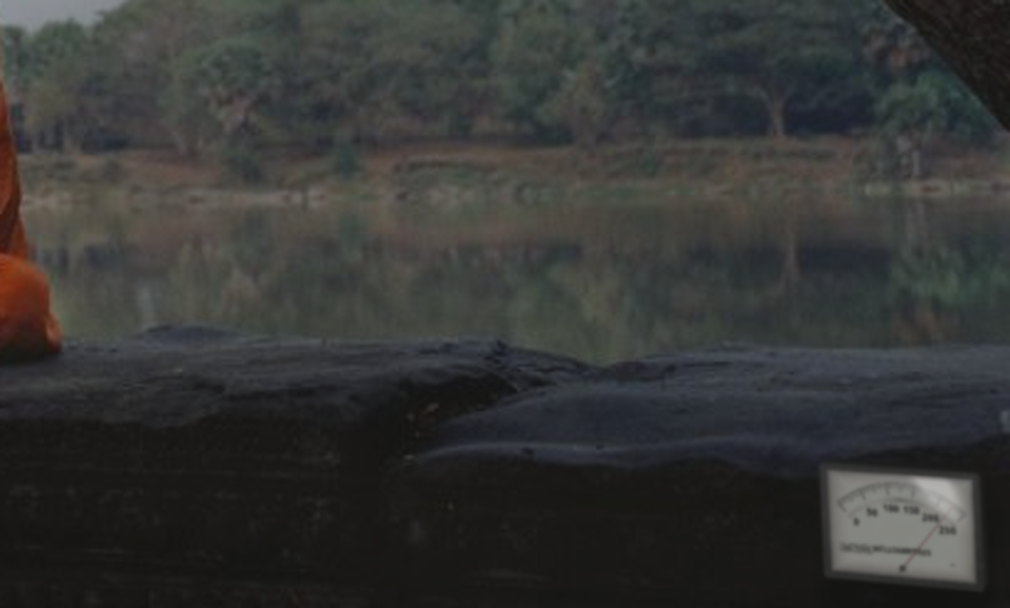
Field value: {"value": 225, "unit": "mA"}
